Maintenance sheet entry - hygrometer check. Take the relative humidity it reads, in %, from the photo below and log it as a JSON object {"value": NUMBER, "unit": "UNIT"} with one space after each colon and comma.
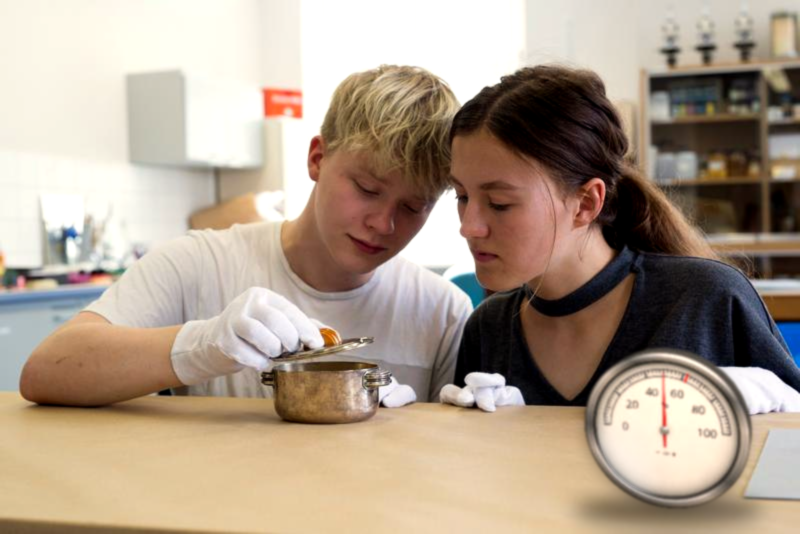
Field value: {"value": 50, "unit": "%"}
